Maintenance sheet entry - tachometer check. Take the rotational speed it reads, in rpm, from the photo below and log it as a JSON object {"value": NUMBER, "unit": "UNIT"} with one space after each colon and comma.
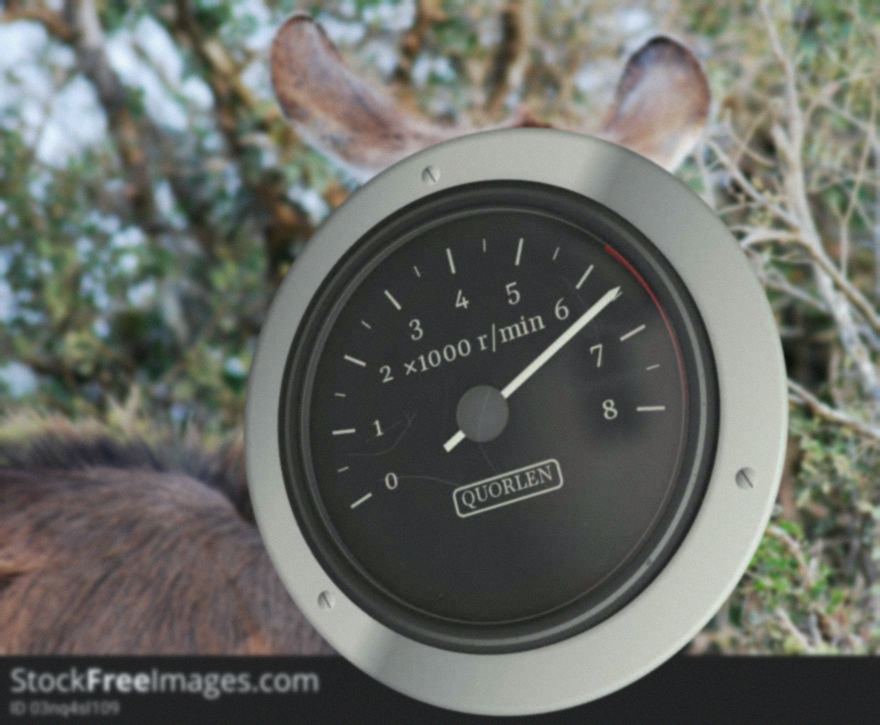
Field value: {"value": 6500, "unit": "rpm"}
